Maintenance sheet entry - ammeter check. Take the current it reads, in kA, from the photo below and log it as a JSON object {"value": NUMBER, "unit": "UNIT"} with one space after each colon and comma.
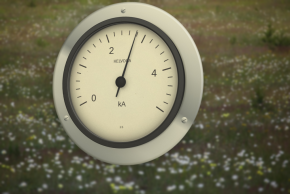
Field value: {"value": 2.8, "unit": "kA"}
